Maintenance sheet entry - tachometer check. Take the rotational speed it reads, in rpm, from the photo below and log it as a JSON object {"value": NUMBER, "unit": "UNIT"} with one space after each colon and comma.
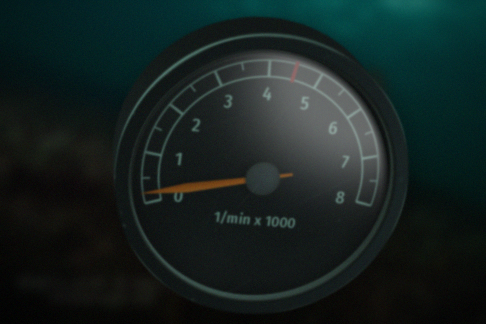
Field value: {"value": 250, "unit": "rpm"}
